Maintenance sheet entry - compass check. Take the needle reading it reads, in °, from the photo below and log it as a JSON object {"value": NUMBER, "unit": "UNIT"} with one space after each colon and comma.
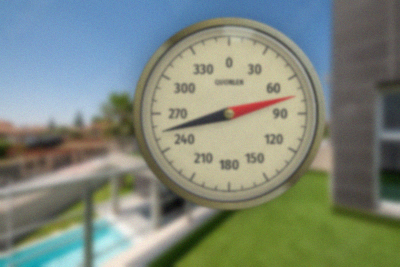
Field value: {"value": 75, "unit": "°"}
